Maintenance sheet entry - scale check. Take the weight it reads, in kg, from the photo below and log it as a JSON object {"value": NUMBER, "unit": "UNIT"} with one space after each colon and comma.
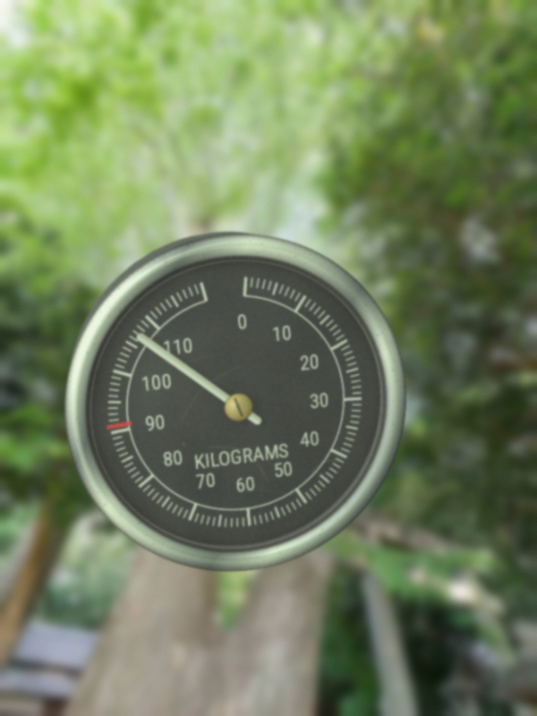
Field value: {"value": 107, "unit": "kg"}
